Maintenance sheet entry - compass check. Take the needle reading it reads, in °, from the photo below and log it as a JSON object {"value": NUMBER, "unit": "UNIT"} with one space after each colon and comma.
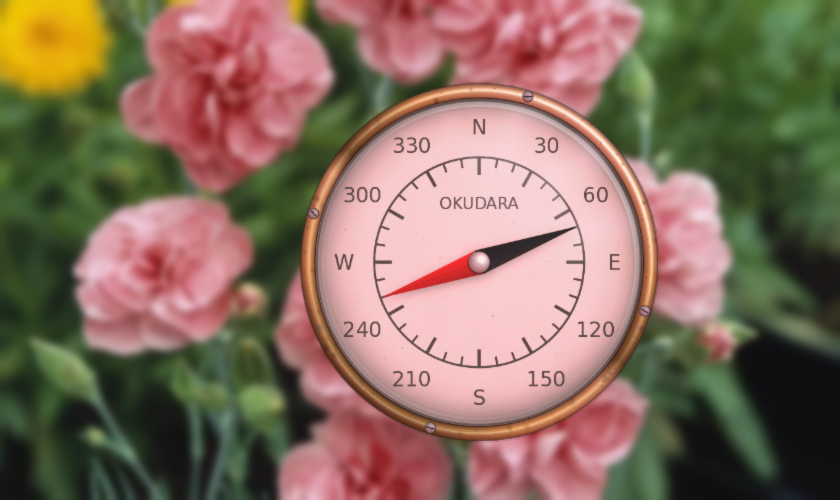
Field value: {"value": 250, "unit": "°"}
